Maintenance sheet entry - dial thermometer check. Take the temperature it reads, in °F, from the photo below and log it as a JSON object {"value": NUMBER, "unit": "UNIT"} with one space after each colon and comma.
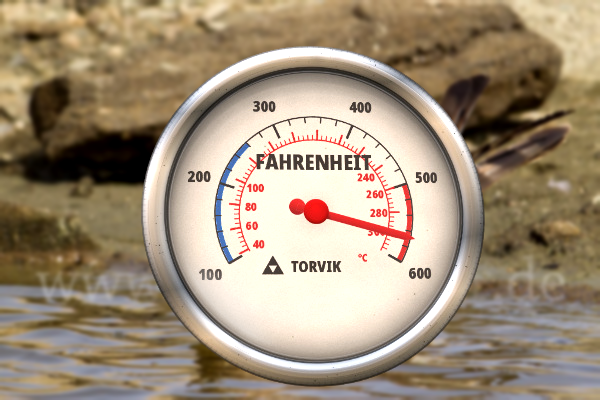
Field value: {"value": 570, "unit": "°F"}
